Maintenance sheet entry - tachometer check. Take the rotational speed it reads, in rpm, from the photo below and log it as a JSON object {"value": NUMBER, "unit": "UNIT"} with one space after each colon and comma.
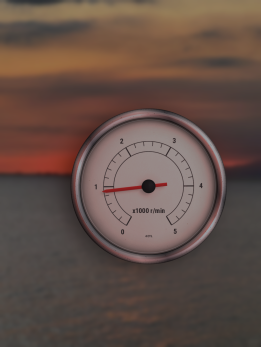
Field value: {"value": 900, "unit": "rpm"}
